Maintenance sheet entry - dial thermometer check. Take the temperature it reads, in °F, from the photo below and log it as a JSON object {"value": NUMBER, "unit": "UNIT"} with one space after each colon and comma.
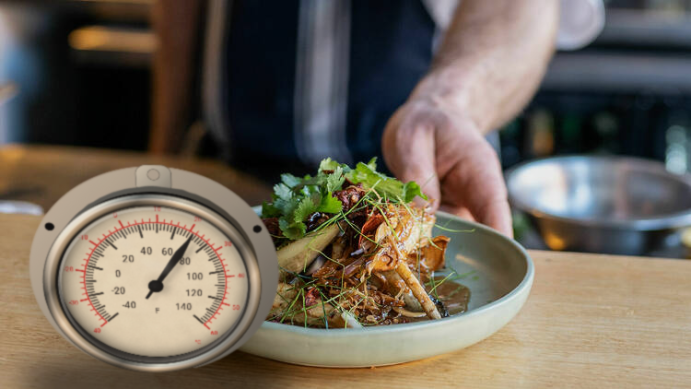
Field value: {"value": 70, "unit": "°F"}
